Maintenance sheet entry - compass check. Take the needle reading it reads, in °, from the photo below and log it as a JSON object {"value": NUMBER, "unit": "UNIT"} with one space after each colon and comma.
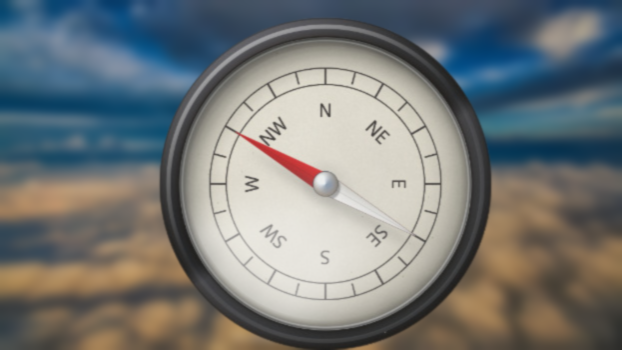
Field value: {"value": 300, "unit": "°"}
